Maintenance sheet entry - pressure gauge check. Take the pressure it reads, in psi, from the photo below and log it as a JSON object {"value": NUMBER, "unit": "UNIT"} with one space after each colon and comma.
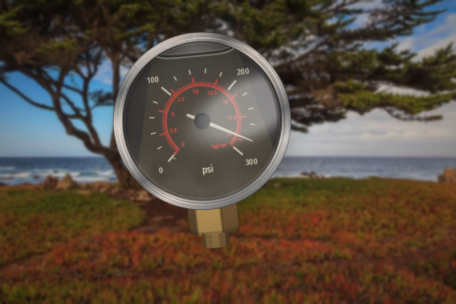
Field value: {"value": 280, "unit": "psi"}
